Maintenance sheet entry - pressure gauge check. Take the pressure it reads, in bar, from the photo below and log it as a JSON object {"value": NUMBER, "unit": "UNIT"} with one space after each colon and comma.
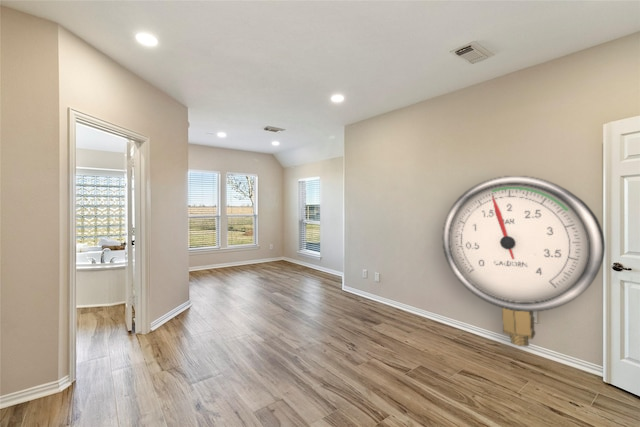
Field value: {"value": 1.75, "unit": "bar"}
